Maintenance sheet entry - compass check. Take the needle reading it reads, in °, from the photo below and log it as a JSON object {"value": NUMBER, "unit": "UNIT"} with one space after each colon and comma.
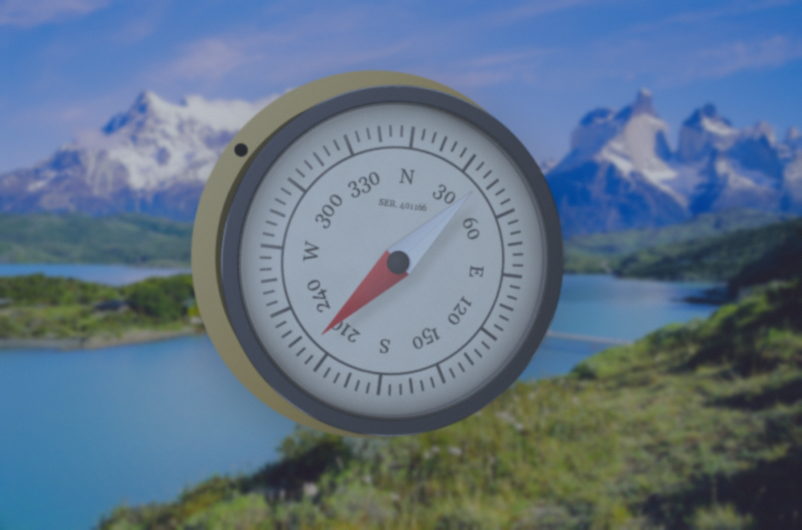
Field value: {"value": 220, "unit": "°"}
